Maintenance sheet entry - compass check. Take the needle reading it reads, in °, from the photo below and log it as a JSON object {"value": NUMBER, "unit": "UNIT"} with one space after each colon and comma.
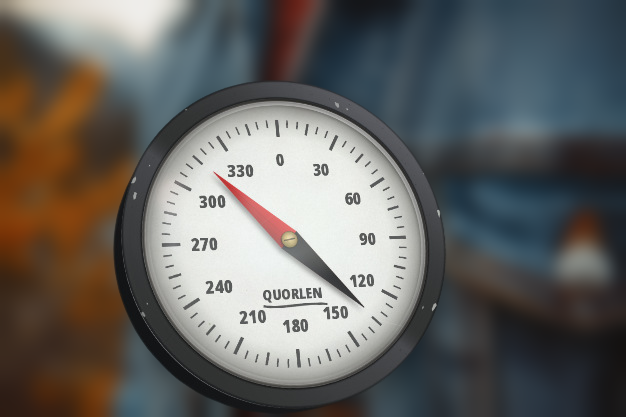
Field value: {"value": 315, "unit": "°"}
